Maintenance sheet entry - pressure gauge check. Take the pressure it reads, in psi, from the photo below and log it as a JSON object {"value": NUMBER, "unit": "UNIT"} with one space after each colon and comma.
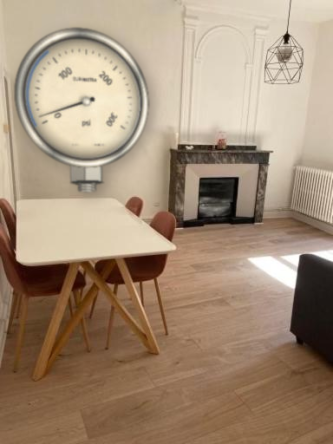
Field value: {"value": 10, "unit": "psi"}
